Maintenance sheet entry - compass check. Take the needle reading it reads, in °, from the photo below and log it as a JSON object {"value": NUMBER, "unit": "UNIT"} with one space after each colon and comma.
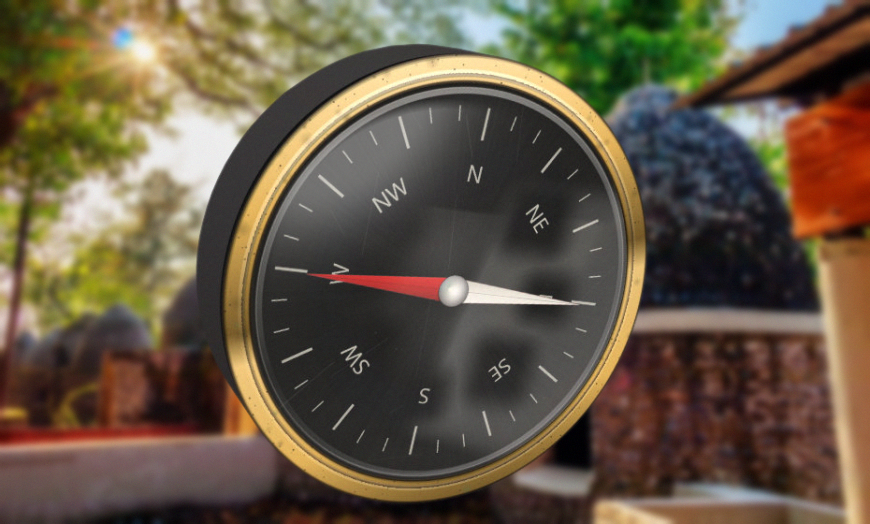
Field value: {"value": 270, "unit": "°"}
